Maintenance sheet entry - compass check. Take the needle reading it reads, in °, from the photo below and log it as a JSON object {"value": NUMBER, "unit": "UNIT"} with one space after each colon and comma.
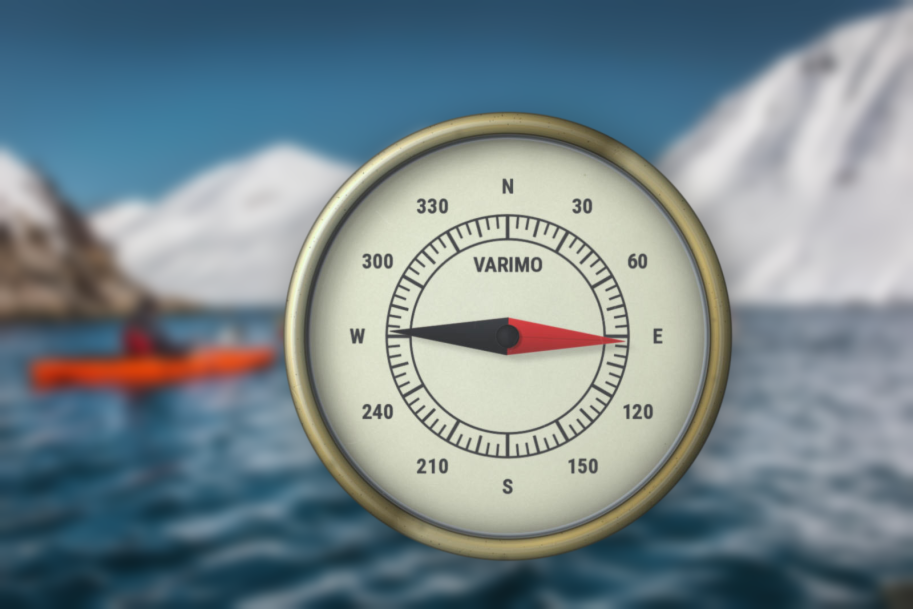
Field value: {"value": 92.5, "unit": "°"}
